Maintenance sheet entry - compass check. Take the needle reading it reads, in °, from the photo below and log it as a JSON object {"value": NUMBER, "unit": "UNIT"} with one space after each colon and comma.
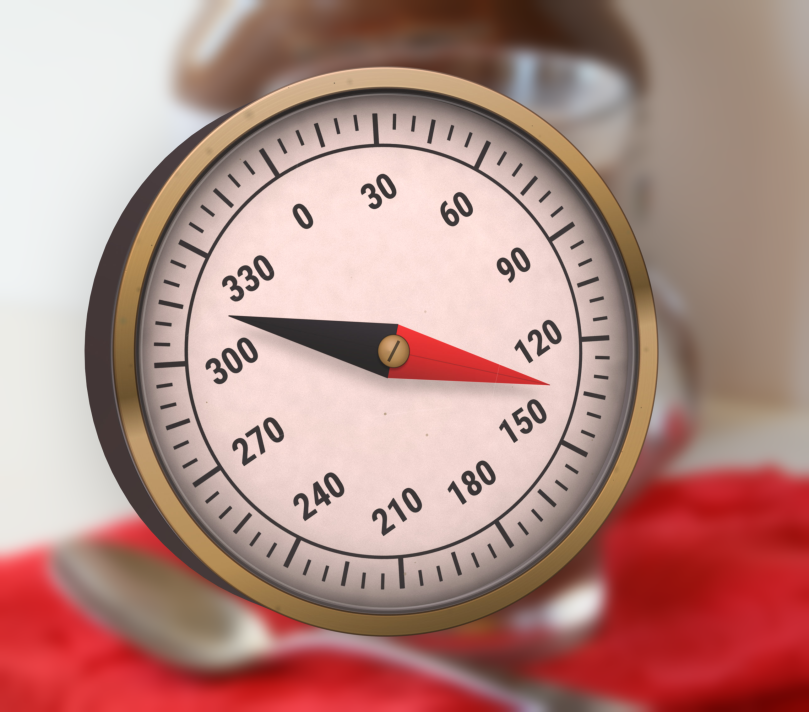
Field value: {"value": 135, "unit": "°"}
